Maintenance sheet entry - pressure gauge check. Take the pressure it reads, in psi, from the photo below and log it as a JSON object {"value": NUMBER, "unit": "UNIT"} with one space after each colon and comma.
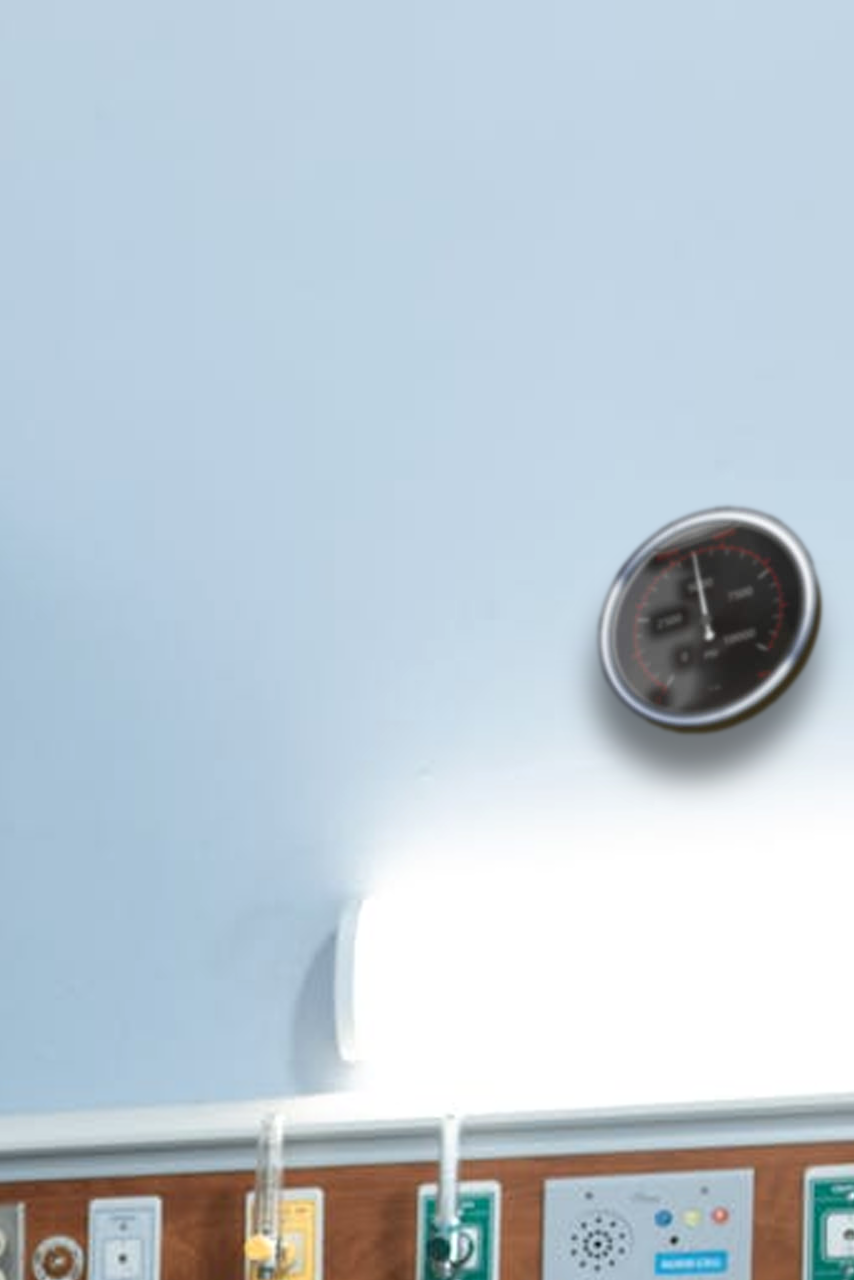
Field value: {"value": 5000, "unit": "psi"}
